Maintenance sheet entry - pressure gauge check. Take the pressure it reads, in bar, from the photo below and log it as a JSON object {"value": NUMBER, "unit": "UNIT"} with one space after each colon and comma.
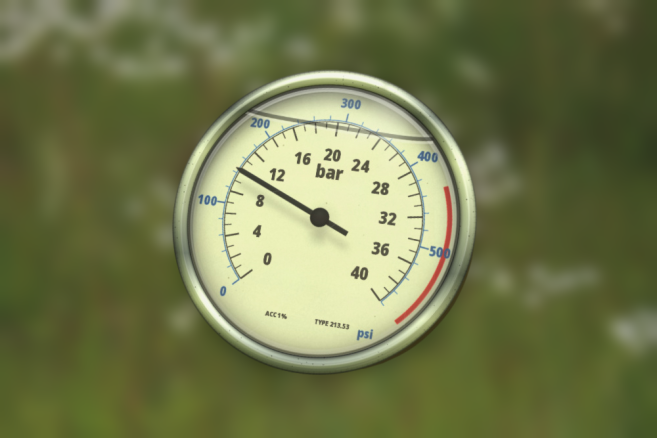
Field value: {"value": 10, "unit": "bar"}
